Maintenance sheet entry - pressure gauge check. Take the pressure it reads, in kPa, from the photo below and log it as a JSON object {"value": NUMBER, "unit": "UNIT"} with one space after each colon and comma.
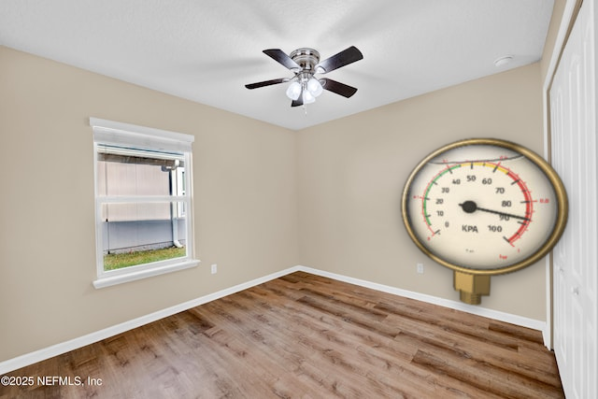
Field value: {"value": 87.5, "unit": "kPa"}
